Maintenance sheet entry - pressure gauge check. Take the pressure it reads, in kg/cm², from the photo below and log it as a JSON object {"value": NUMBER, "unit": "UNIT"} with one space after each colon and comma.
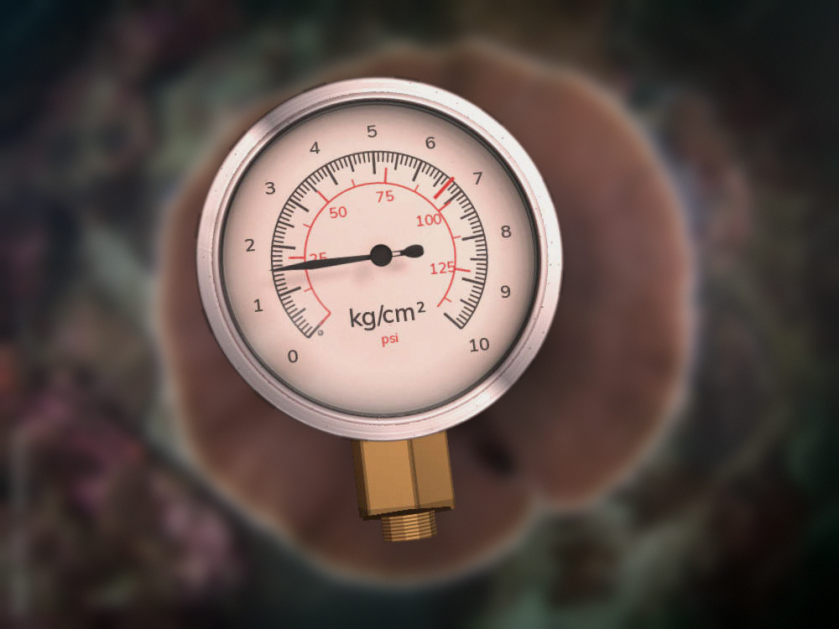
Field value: {"value": 1.5, "unit": "kg/cm²"}
